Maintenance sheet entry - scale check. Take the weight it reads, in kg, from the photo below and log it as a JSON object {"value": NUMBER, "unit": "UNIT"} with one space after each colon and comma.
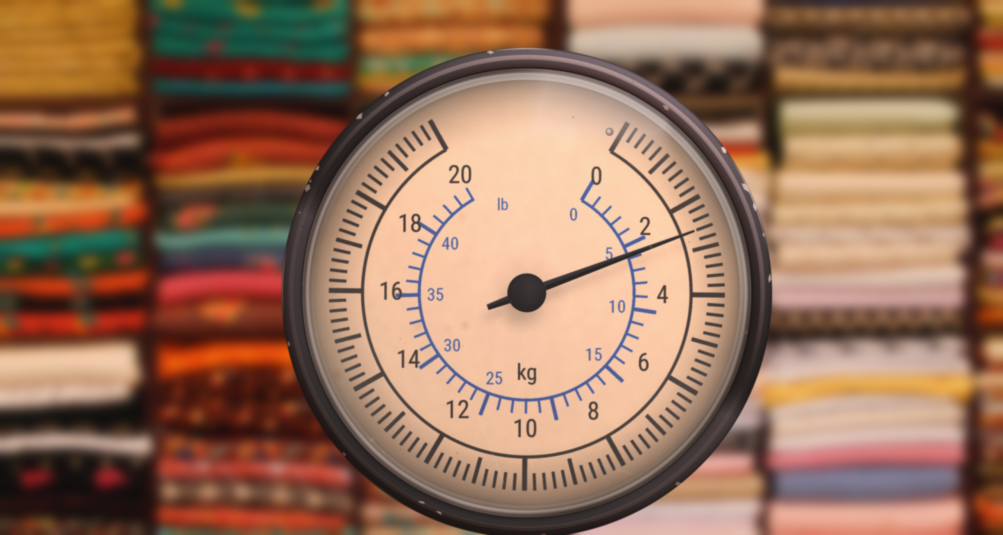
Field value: {"value": 2.6, "unit": "kg"}
